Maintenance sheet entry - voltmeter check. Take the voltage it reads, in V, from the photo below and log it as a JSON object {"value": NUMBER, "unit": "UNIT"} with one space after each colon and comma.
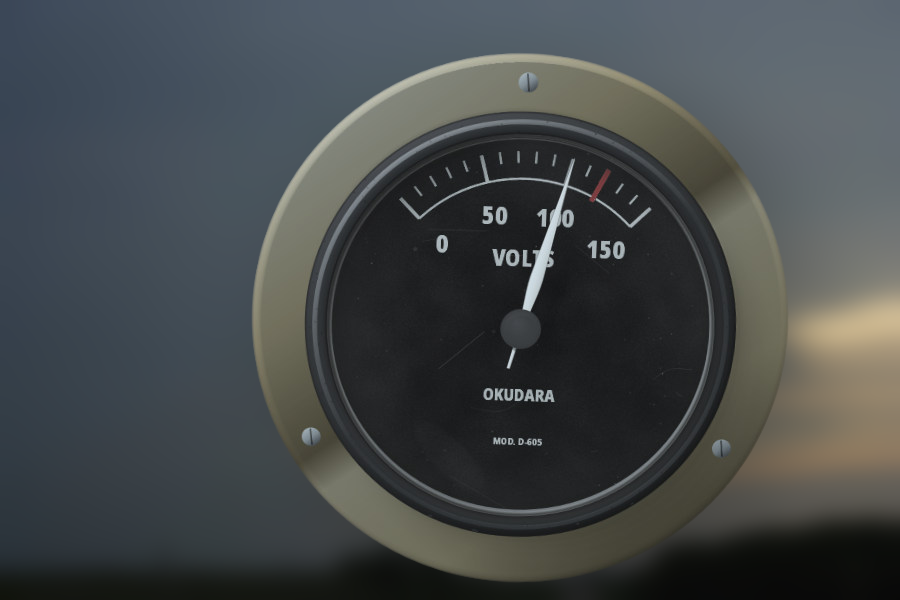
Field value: {"value": 100, "unit": "V"}
